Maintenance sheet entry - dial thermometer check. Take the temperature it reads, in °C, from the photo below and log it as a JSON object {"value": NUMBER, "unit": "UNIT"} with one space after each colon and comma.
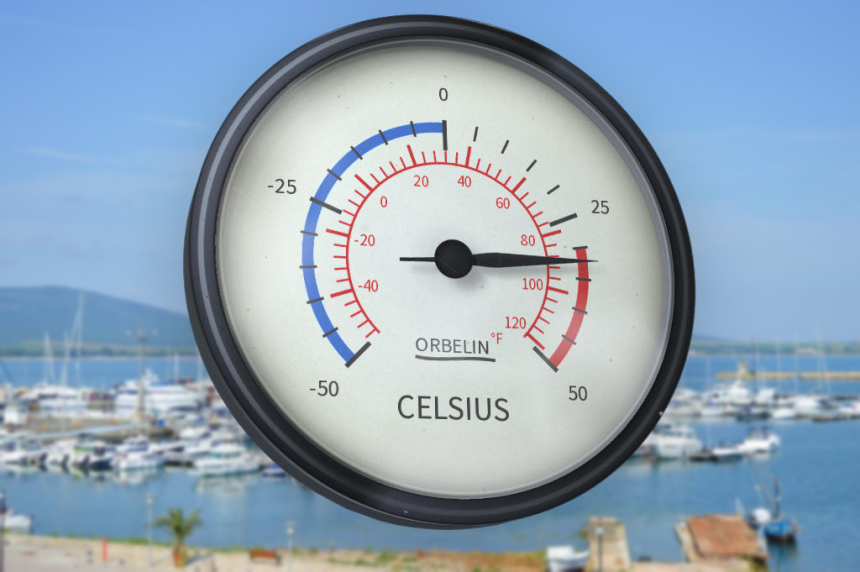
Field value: {"value": 32.5, "unit": "°C"}
